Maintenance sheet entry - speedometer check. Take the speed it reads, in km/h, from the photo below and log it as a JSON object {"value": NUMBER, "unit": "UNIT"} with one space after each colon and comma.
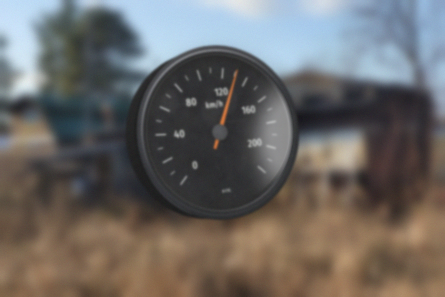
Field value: {"value": 130, "unit": "km/h"}
